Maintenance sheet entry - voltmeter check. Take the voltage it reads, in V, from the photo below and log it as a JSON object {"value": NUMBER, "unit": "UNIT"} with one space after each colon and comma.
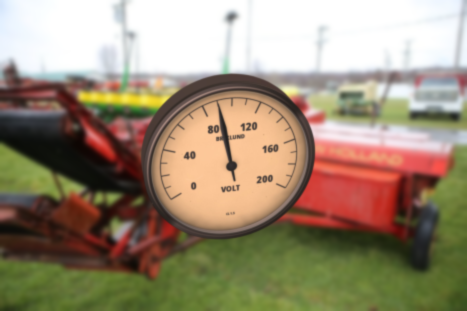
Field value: {"value": 90, "unit": "V"}
